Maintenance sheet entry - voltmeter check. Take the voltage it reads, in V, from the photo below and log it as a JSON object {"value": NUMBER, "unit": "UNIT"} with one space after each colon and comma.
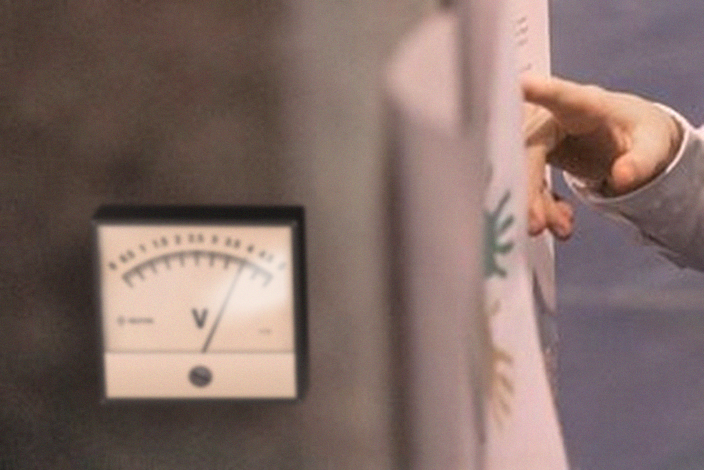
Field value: {"value": 4, "unit": "V"}
